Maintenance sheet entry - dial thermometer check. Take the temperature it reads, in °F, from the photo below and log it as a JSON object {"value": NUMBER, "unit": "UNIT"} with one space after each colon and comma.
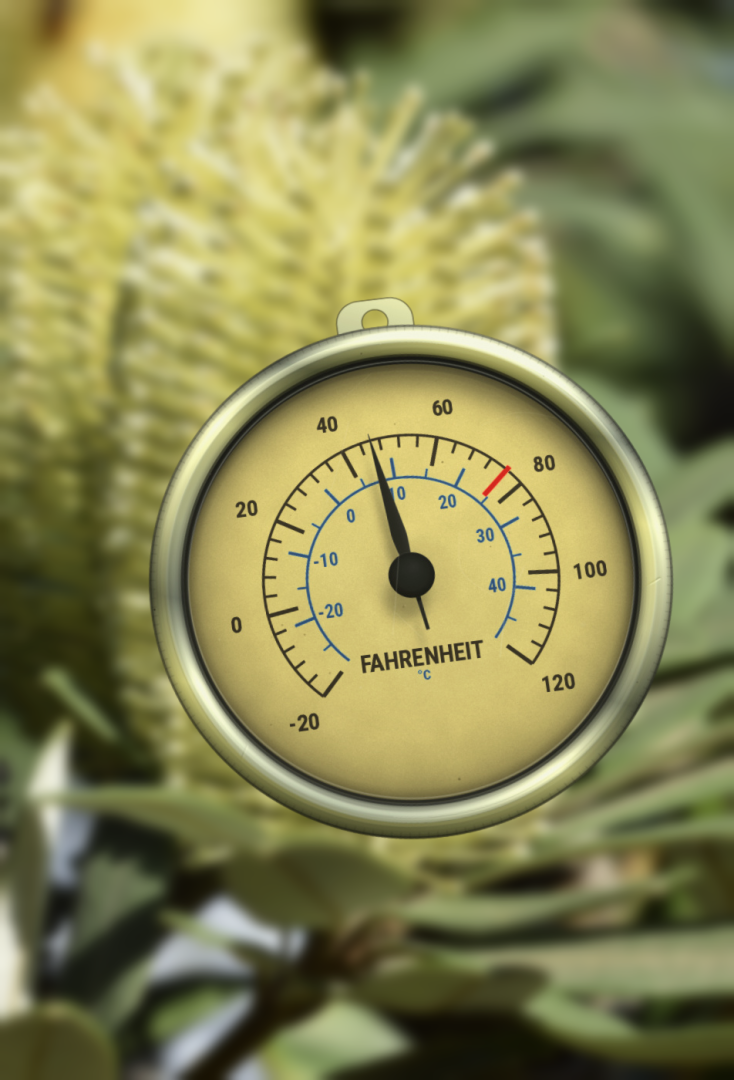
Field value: {"value": 46, "unit": "°F"}
